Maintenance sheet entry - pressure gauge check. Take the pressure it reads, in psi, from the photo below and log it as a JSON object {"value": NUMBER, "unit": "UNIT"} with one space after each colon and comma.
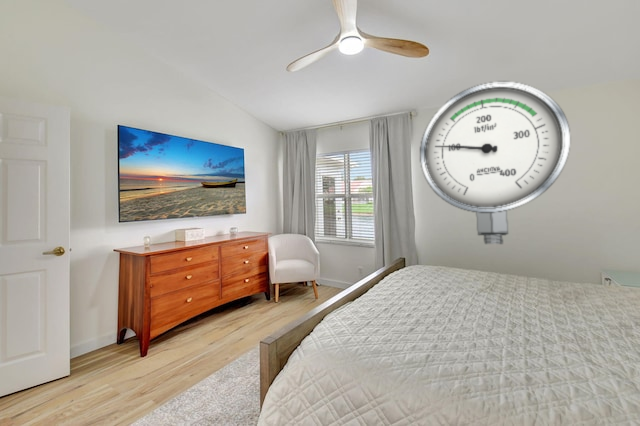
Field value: {"value": 100, "unit": "psi"}
